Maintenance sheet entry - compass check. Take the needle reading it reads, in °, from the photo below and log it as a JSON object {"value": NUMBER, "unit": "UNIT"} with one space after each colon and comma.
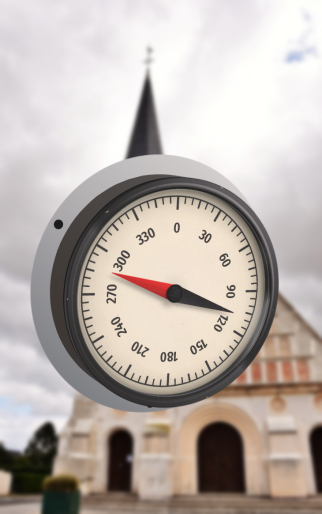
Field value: {"value": 287.5, "unit": "°"}
